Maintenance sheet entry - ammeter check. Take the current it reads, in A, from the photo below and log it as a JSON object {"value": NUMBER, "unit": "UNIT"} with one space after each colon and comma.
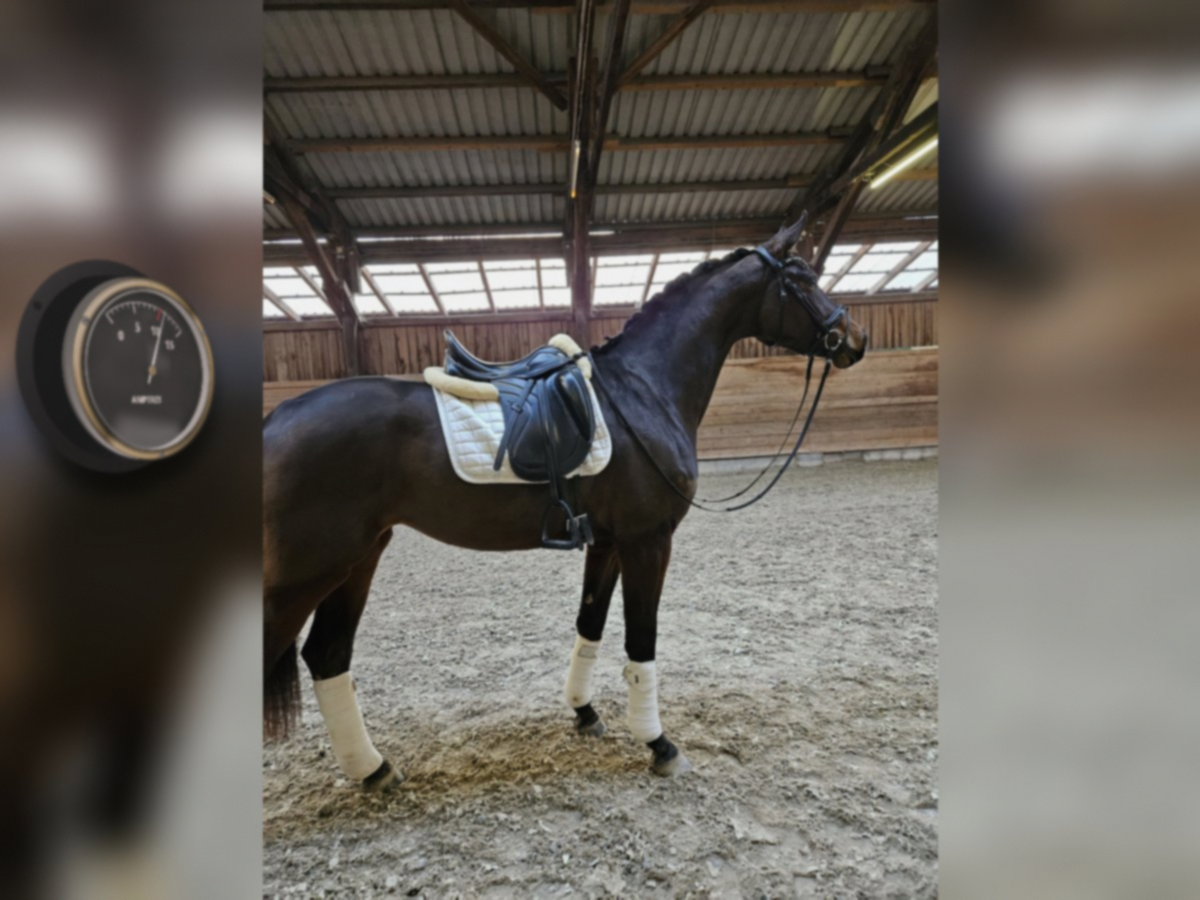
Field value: {"value": 10, "unit": "A"}
